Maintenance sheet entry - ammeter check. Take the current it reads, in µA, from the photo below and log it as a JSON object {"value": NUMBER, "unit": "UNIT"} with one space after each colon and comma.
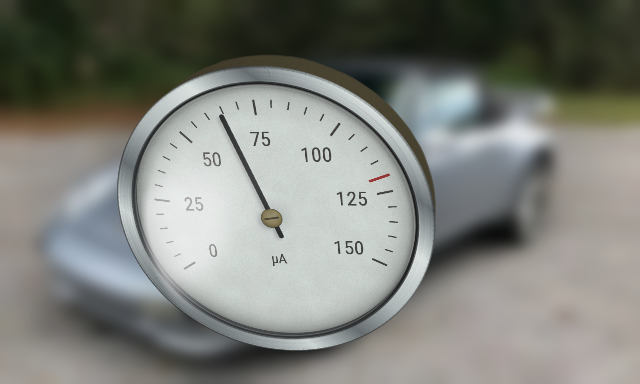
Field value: {"value": 65, "unit": "µA"}
